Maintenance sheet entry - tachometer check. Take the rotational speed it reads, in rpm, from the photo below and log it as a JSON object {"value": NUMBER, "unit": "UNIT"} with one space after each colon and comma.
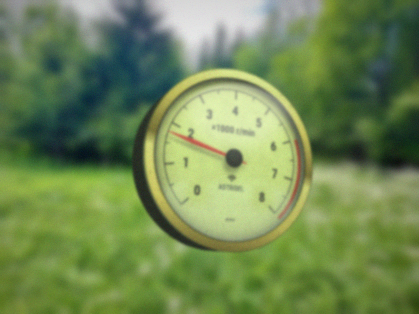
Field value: {"value": 1750, "unit": "rpm"}
